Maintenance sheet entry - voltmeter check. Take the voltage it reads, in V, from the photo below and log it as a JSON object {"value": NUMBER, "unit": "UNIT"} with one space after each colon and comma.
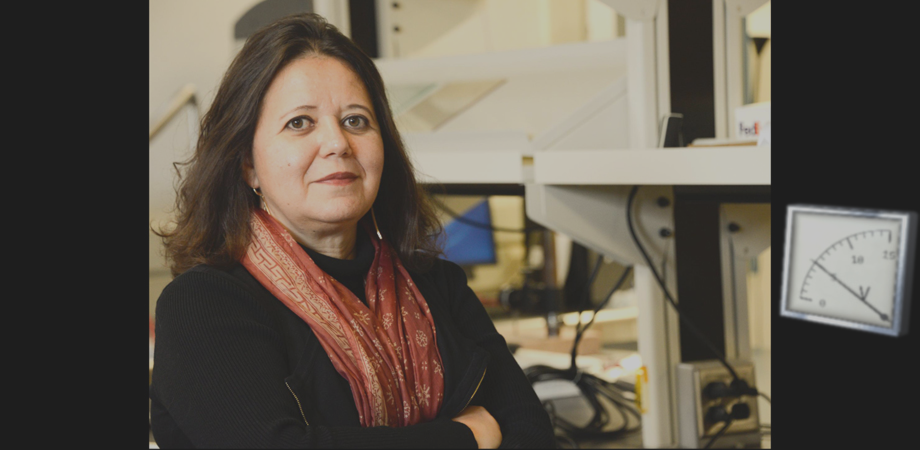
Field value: {"value": 5, "unit": "V"}
